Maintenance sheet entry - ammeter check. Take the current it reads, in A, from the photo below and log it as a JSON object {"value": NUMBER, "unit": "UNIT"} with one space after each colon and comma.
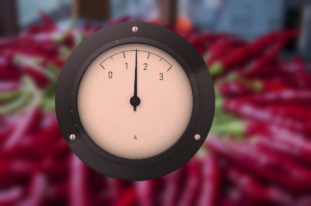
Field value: {"value": 1.5, "unit": "A"}
